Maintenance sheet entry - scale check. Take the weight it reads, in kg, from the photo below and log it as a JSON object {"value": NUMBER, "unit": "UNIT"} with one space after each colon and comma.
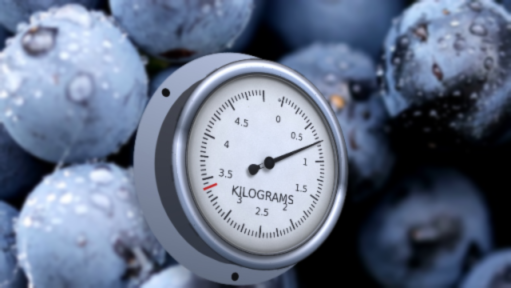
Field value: {"value": 0.75, "unit": "kg"}
